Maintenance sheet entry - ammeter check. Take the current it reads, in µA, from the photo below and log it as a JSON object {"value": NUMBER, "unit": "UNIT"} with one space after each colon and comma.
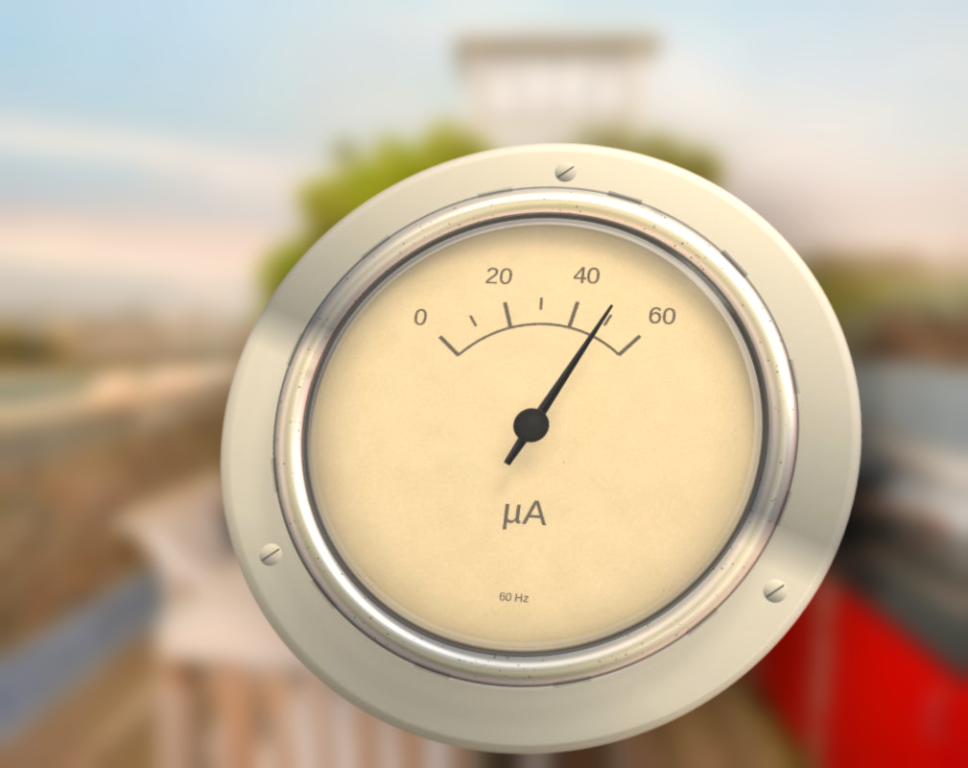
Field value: {"value": 50, "unit": "µA"}
